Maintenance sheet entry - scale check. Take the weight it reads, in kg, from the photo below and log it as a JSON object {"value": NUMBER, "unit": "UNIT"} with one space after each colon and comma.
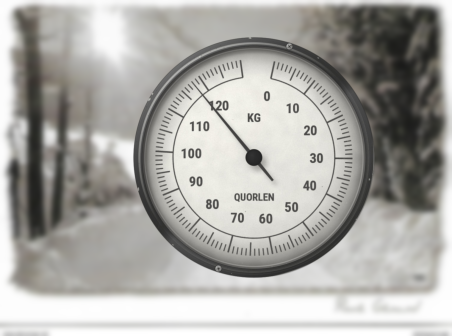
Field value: {"value": 118, "unit": "kg"}
